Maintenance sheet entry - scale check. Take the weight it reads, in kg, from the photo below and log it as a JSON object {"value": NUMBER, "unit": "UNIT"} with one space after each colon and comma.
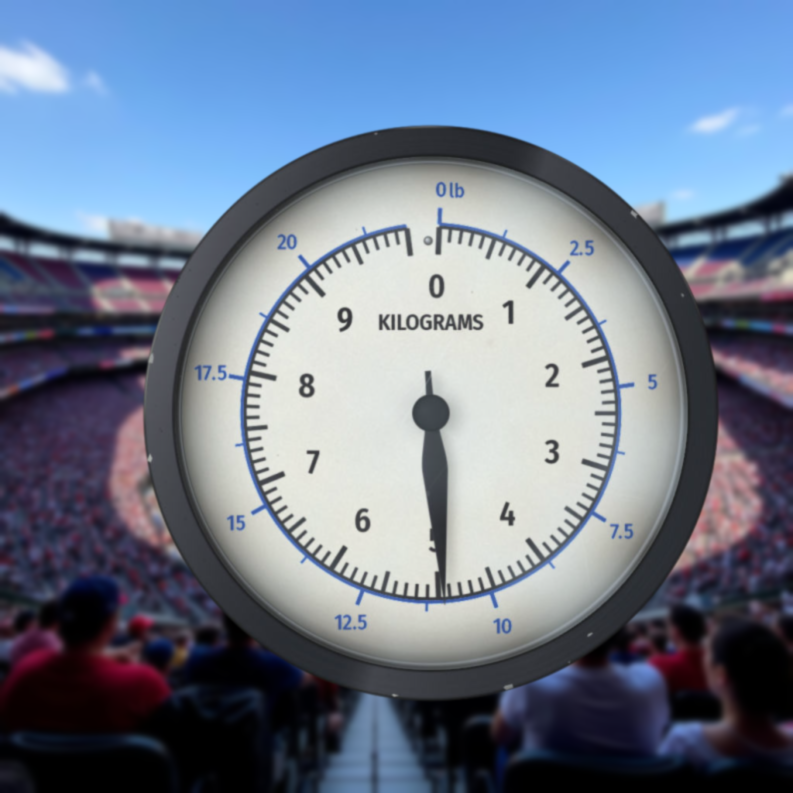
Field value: {"value": 4.95, "unit": "kg"}
